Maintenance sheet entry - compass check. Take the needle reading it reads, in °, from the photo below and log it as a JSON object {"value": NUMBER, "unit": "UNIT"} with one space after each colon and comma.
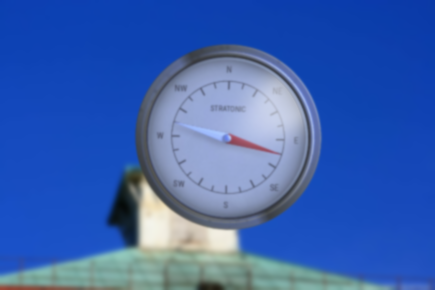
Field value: {"value": 105, "unit": "°"}
